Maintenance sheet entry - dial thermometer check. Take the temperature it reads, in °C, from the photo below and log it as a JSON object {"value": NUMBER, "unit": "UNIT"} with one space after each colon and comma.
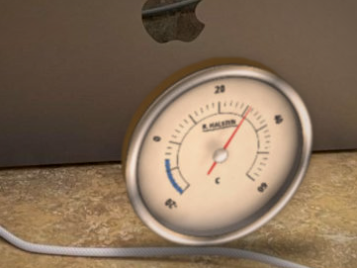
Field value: {"value": 30, "unit": "°C"}
